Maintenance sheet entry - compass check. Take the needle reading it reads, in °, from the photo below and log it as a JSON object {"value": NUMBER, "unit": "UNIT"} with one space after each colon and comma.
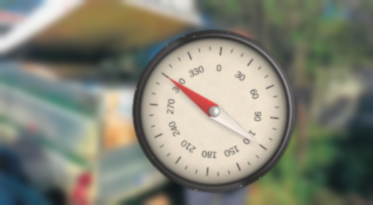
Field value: {"value": 300, "unit": "°"}
